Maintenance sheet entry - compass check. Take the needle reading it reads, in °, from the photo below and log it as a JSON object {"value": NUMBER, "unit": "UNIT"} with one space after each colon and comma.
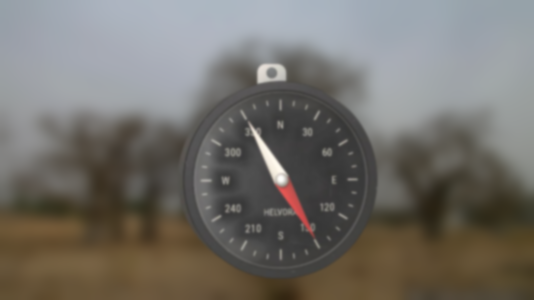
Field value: {"value": 150, "unit": "°"}
